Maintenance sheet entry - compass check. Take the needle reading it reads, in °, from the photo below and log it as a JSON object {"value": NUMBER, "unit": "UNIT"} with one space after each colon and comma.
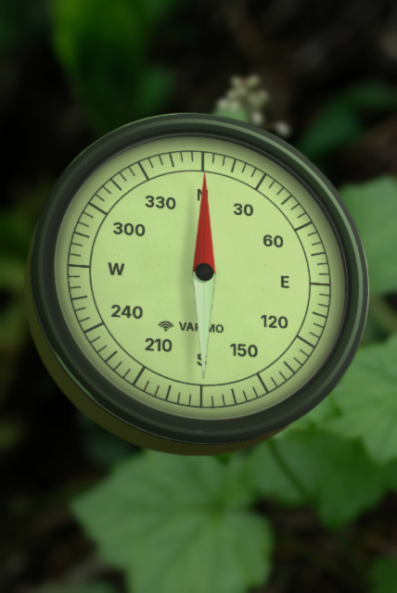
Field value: {"value": 0, "unit": "°"}
